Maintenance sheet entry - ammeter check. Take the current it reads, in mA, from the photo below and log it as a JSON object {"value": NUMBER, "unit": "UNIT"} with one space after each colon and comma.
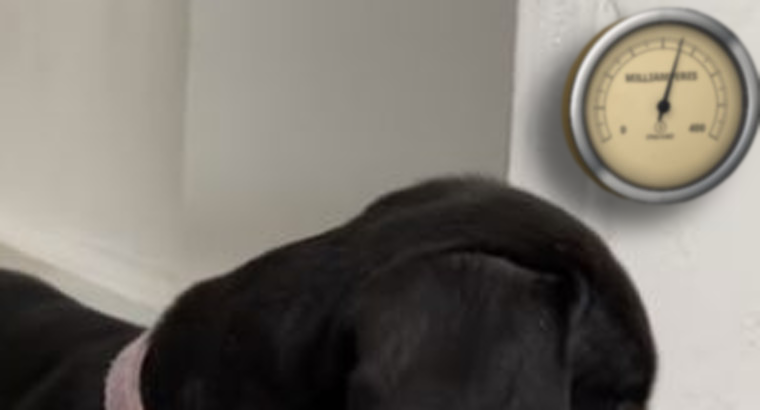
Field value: {"value": 225, "unit": "mA"}
